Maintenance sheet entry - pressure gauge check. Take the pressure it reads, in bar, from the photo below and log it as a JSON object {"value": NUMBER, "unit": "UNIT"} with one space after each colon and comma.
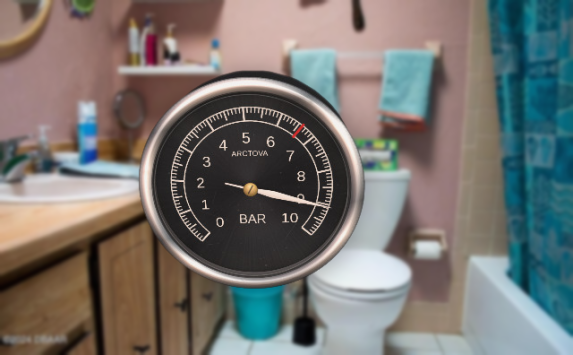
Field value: {"value": 9, "unit": "bar"}
